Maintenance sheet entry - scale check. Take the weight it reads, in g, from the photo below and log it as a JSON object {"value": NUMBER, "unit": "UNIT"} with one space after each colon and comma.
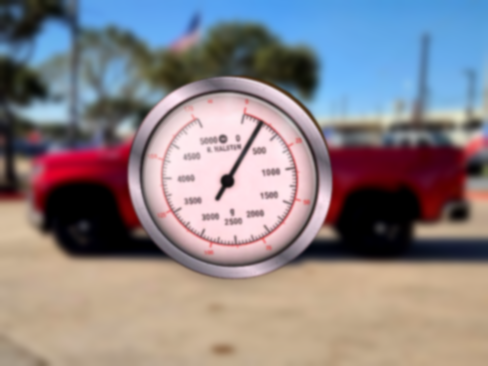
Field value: {"value": 250, "unit": "g"}
